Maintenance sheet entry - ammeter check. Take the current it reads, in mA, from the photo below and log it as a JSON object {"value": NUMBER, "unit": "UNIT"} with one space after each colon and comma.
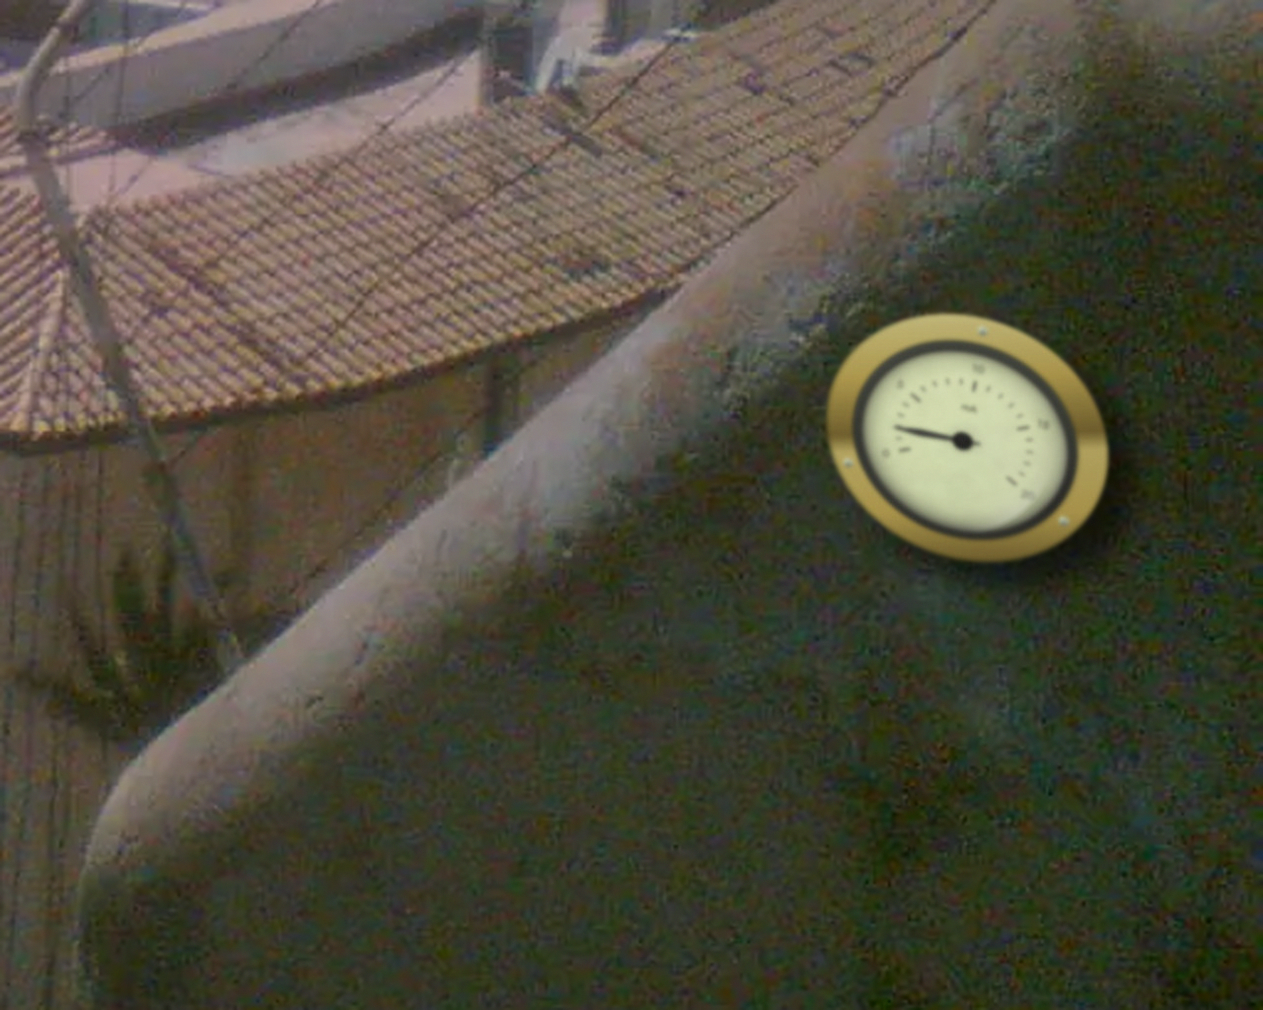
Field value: {"value": 2, "unit": "mA"}
